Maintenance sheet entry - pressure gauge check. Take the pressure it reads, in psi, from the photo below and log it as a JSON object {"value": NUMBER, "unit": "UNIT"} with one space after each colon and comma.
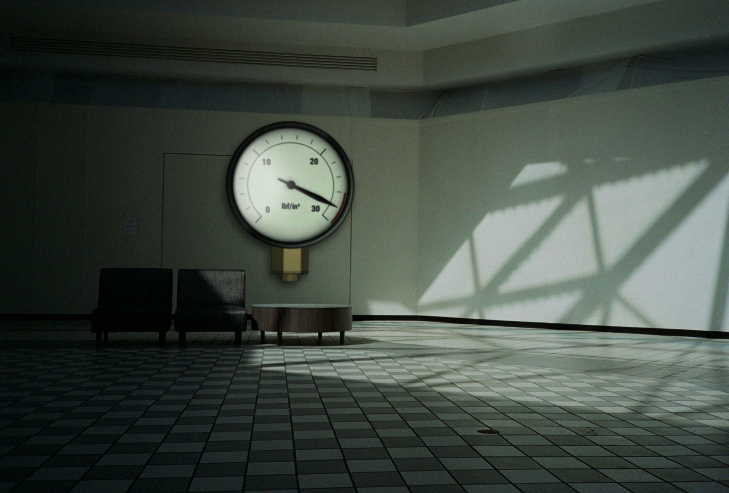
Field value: {"value": 28, "unit": "psi"}
